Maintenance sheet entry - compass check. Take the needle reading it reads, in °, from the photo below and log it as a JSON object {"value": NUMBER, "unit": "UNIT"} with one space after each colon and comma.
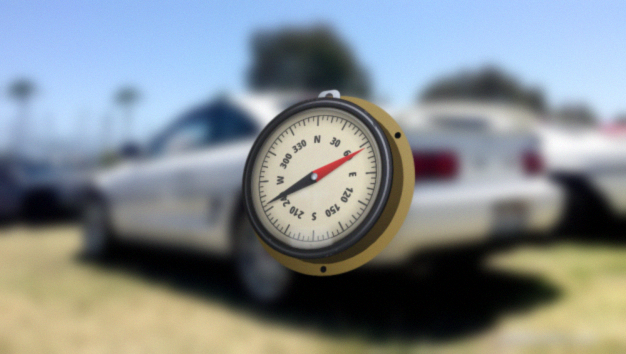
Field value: {"value": 65, "unit": "°"}
